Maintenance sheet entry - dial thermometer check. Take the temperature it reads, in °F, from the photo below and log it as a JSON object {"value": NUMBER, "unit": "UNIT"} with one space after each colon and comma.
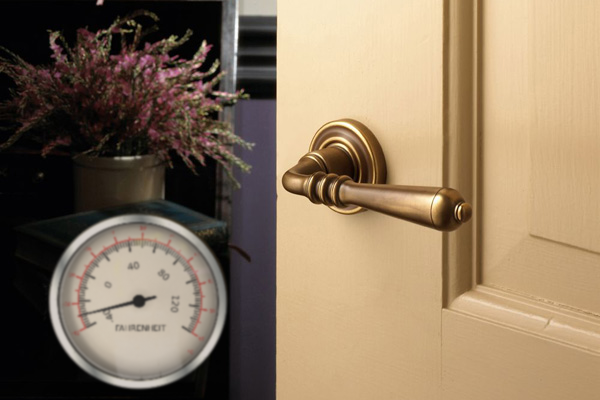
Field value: {"value": -30, "unit": "°F"}
